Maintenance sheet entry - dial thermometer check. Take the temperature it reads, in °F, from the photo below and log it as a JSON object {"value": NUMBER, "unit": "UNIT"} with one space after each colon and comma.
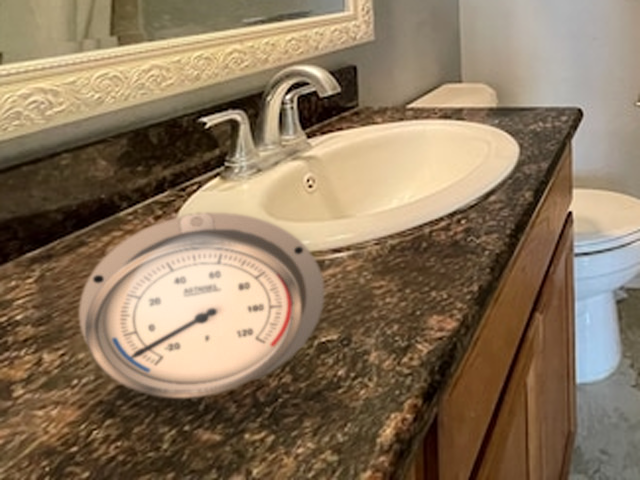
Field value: {"value": -10, "unit": "°F"}
